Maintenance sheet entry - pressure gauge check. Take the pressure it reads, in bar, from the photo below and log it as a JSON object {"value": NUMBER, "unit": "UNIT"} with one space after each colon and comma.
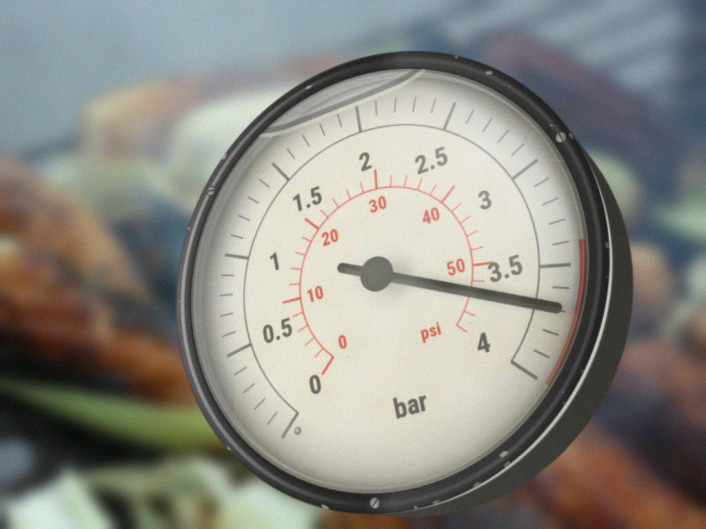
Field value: {"value": 3.7, "unit": "bar"}
